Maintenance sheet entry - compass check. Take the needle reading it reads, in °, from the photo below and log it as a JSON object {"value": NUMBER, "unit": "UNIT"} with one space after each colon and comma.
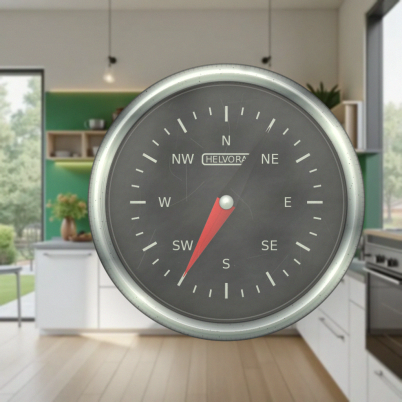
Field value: {"value": 210, "unit": "°"}
